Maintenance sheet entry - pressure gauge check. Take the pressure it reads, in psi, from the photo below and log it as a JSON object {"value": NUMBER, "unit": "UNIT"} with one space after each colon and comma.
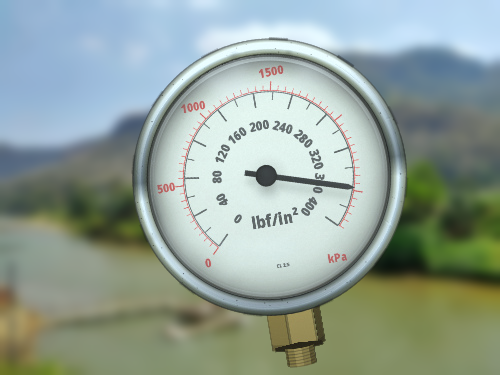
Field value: {"value": 360, "unit": "psi"}
